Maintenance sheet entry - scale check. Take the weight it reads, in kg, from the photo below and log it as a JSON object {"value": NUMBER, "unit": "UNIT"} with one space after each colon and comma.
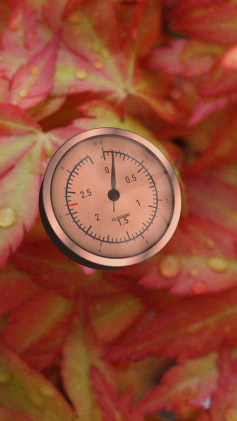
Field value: {"value": 0.1, "unit": "kg"}
